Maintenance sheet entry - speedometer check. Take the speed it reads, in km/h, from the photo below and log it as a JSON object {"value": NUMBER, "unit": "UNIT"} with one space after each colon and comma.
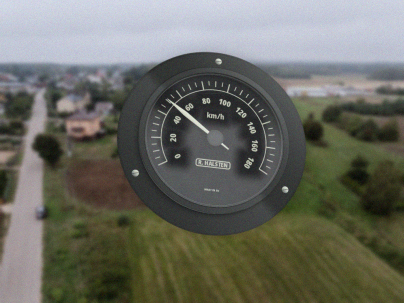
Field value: {"value": 50, "unit": "km/h"}
